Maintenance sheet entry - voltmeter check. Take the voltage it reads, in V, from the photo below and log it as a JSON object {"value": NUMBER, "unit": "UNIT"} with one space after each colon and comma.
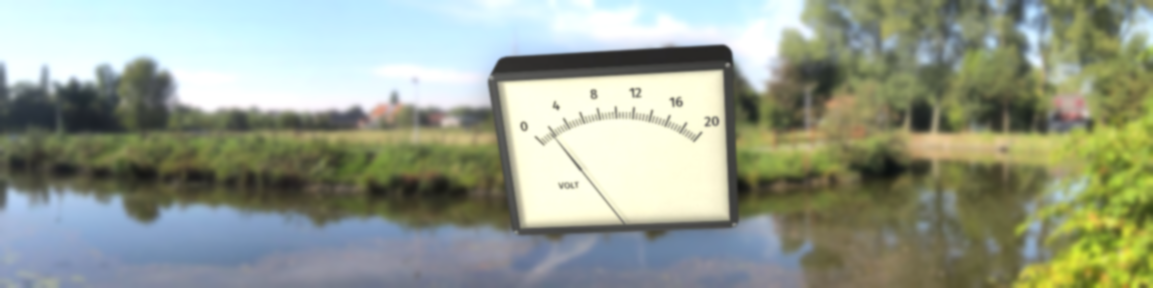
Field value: {"value": 2, "unit": "V"}
